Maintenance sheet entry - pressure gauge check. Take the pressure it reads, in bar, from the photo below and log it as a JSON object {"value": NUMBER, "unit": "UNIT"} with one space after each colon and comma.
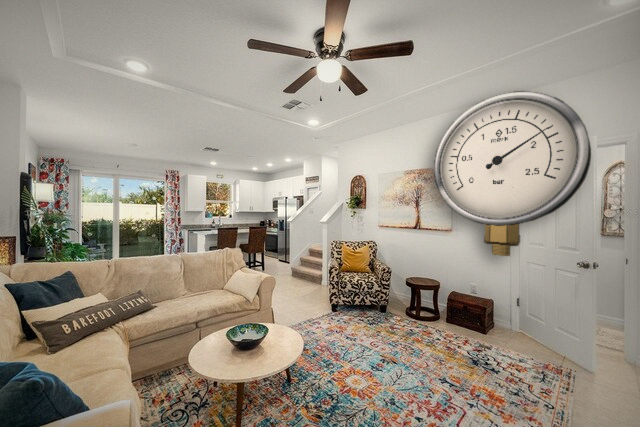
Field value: {"value": 1.9, "unit": "bar"}
